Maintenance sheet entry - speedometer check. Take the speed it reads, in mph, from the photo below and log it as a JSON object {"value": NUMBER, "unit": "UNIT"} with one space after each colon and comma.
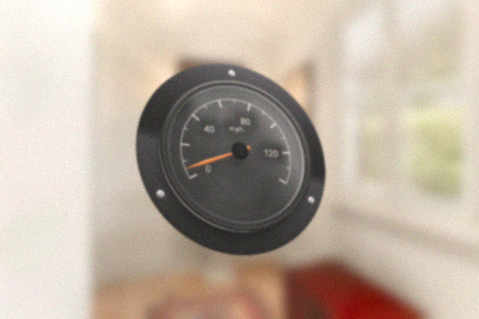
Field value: {"value": 5, "unit": "mph"}
